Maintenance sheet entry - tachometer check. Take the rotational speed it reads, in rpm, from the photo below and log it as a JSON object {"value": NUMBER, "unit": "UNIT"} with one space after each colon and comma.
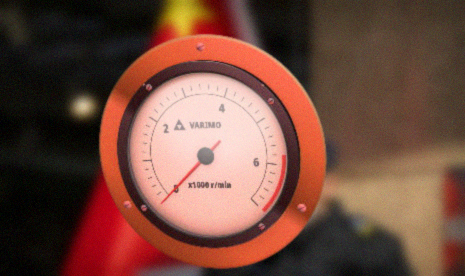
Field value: {"value": 0, "unit": "rpm"}
